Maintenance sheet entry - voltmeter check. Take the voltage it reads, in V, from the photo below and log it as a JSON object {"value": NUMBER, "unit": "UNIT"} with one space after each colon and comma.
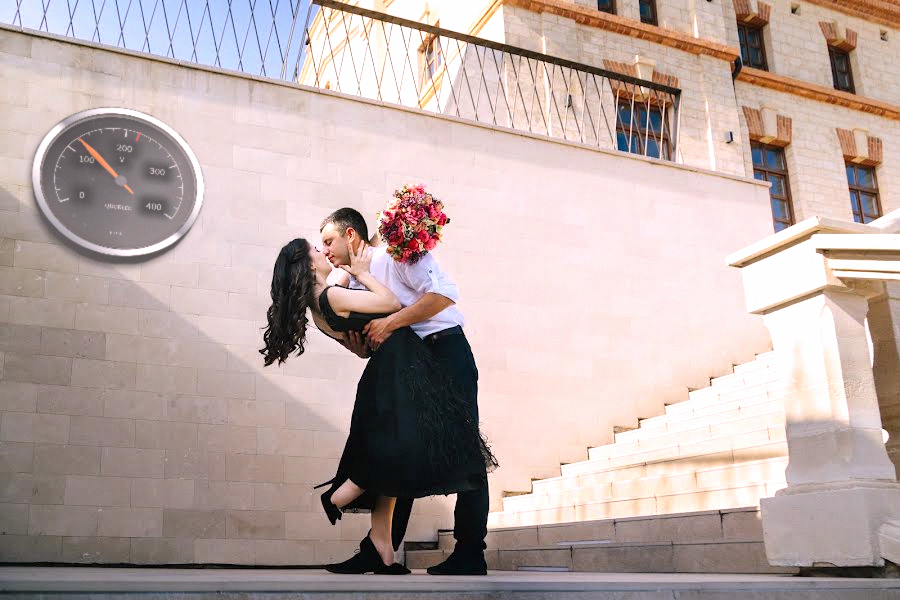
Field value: {"value": 120, "unit": "V"}
